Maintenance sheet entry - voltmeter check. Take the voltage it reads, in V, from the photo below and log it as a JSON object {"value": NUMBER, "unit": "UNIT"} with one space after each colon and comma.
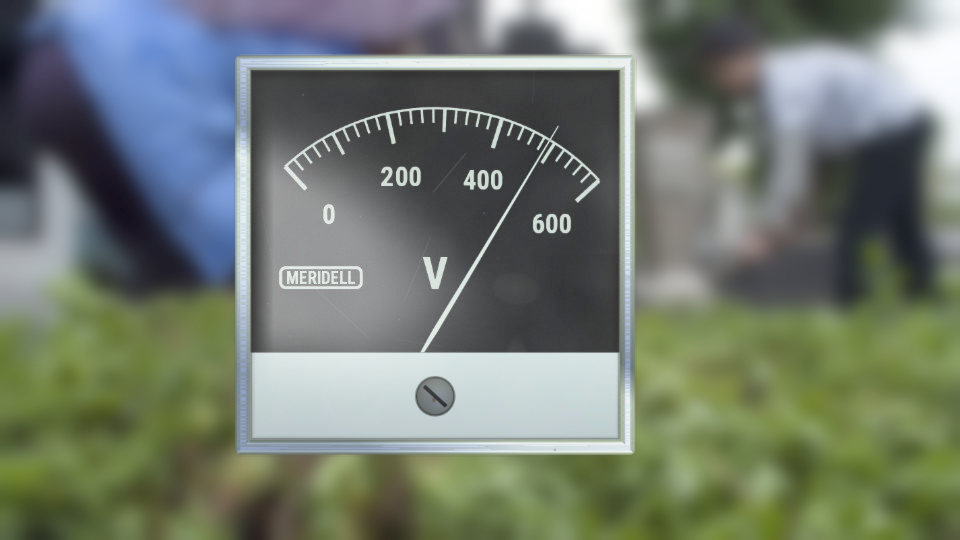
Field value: {"value": 490, "unit": "V"}
